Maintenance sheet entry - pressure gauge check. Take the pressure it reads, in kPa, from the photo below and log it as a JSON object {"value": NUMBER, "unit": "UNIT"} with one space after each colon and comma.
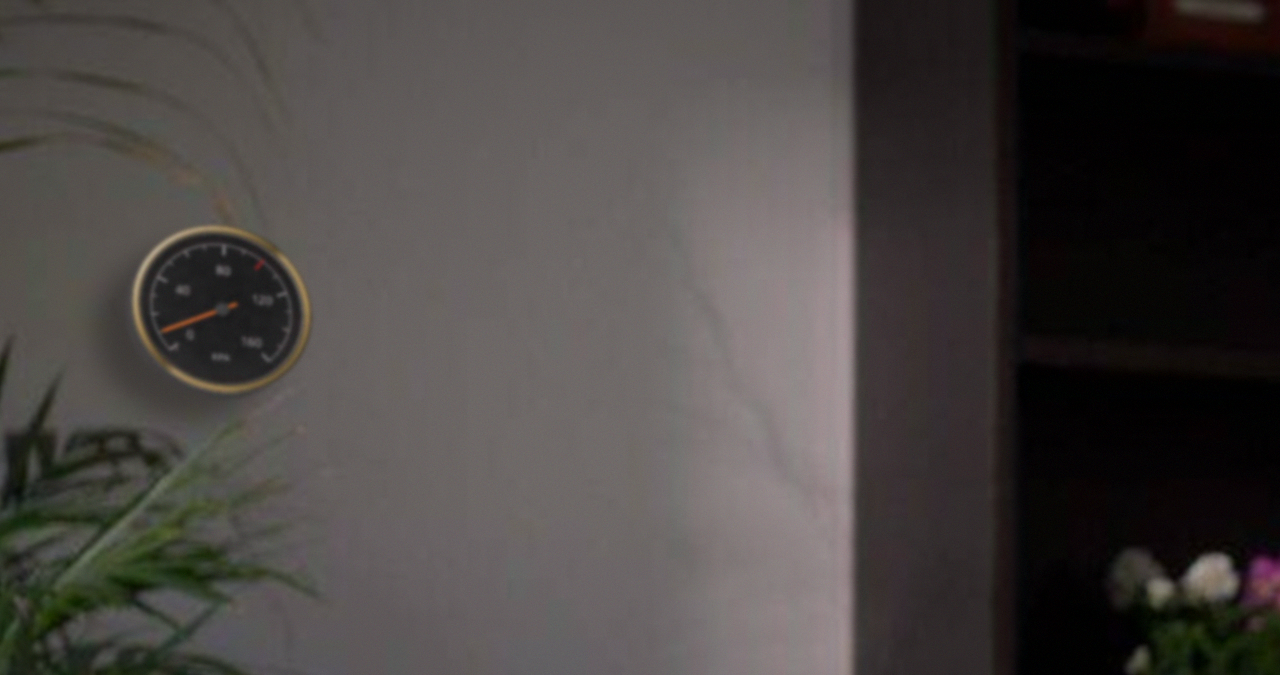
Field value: {"value": 10, "unit": "kPa"}
